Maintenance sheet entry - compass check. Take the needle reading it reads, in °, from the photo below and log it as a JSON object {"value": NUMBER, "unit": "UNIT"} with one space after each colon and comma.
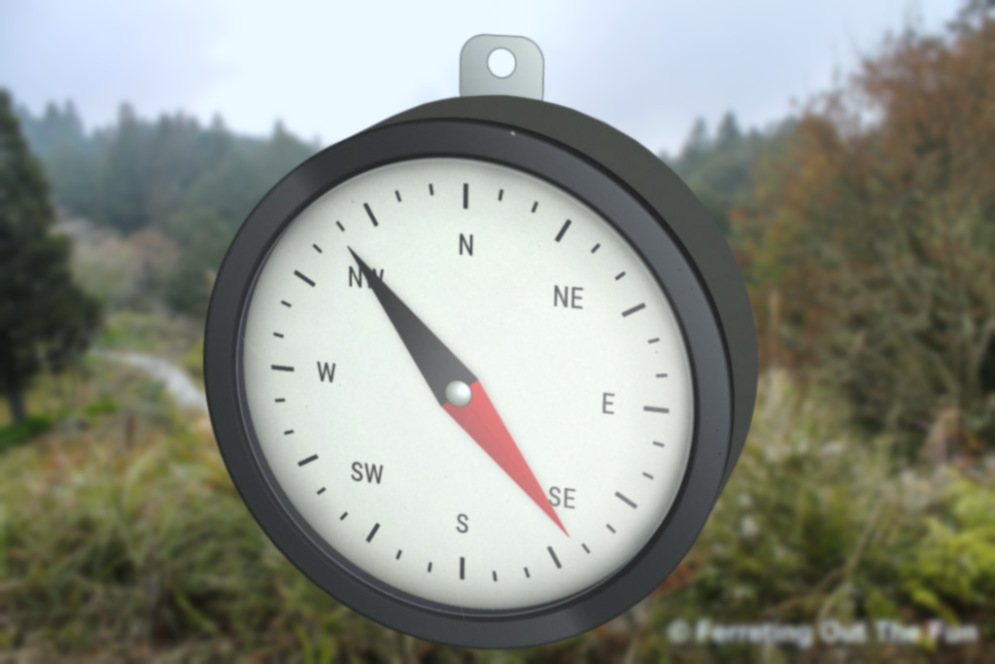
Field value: {"value": 140, "unit": "°"}
